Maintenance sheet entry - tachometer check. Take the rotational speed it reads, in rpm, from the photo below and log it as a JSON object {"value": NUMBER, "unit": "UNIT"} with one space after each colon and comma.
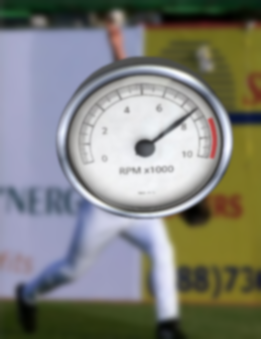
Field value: {"value": 7500, "unit": "rpm"}
